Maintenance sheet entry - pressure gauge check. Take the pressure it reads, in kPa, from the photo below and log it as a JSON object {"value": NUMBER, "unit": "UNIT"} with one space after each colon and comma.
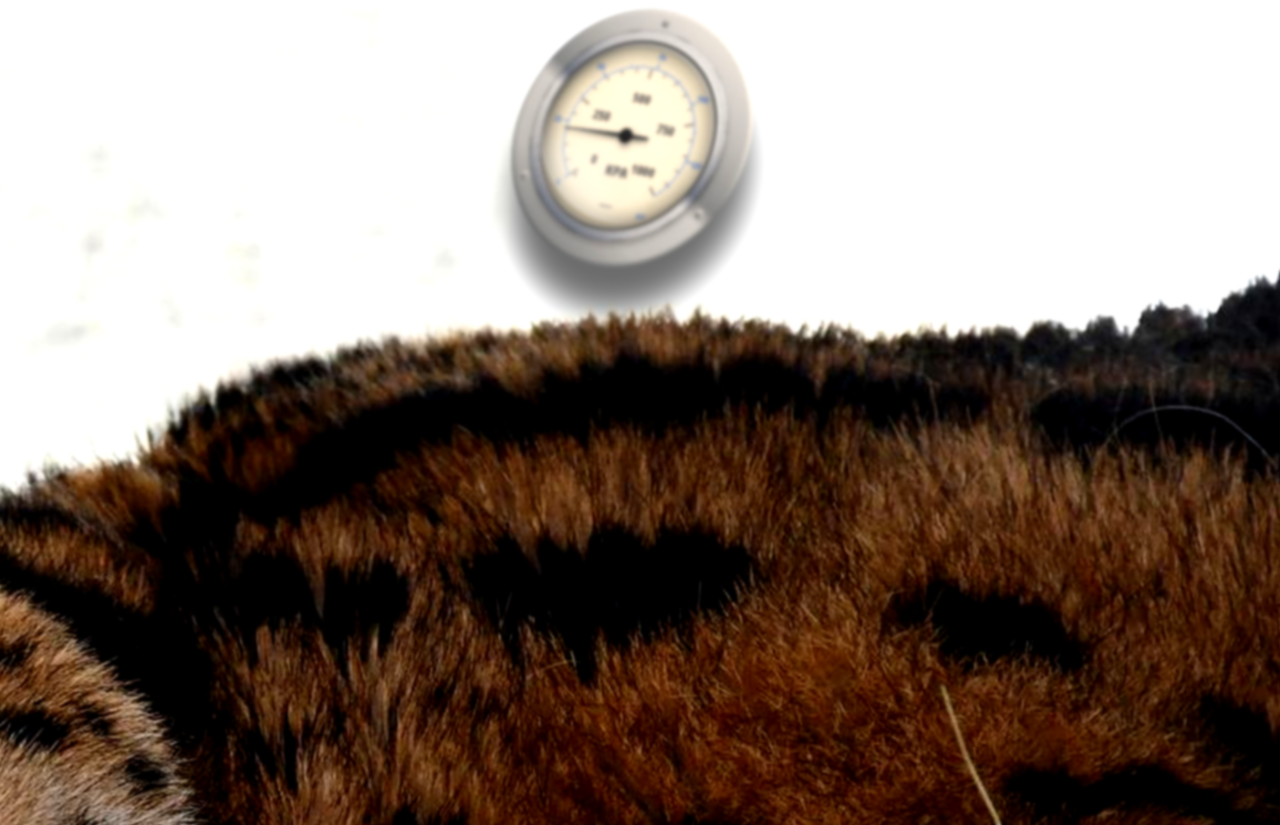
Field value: {"value": 150, "unit": "kPa"}
